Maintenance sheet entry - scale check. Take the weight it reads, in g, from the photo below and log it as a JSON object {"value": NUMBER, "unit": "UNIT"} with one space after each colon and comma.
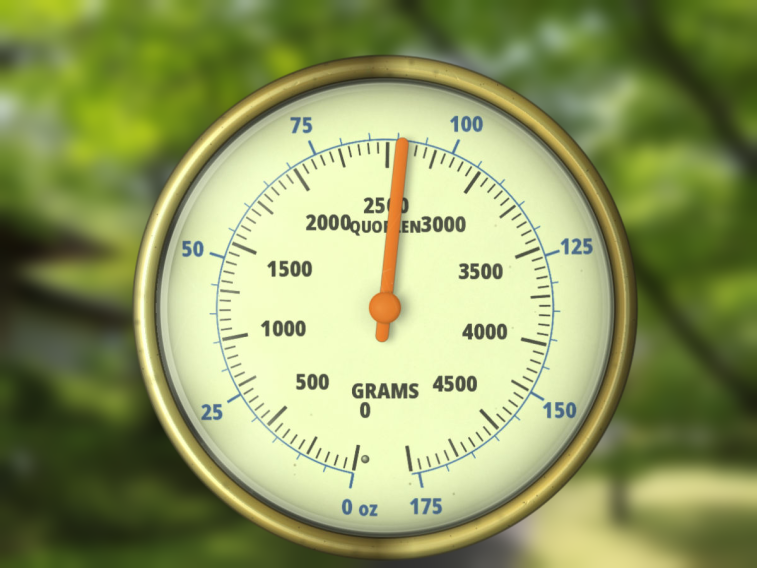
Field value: {"value": 2575, "unit": "g"}
